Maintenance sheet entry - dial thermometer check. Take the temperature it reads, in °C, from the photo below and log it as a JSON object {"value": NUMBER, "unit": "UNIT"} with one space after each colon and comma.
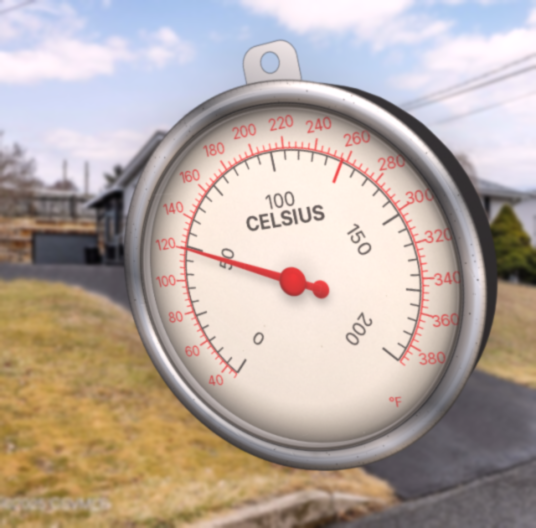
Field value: {"value": 50, "unit": "°C"}
